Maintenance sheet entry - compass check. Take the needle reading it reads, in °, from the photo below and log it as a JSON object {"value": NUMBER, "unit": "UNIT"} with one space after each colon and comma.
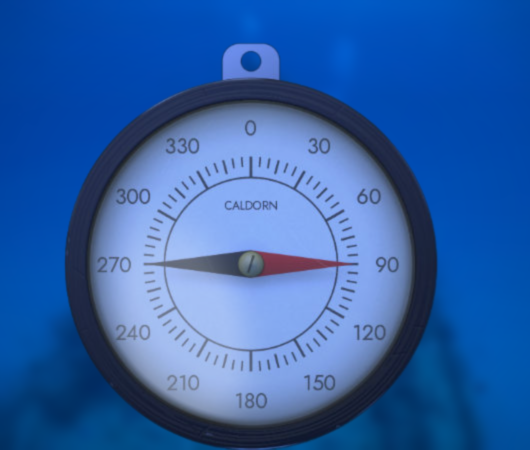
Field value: {"value": 90, "unit": "°"}
